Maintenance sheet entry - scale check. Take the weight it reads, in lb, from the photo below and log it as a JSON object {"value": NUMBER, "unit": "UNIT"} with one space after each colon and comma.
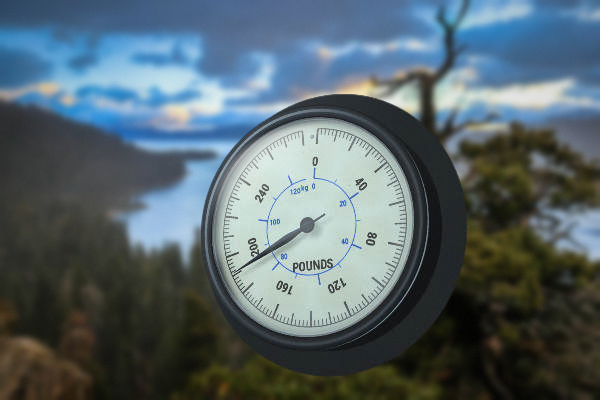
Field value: {"value": 190, "unit": "lb"}
